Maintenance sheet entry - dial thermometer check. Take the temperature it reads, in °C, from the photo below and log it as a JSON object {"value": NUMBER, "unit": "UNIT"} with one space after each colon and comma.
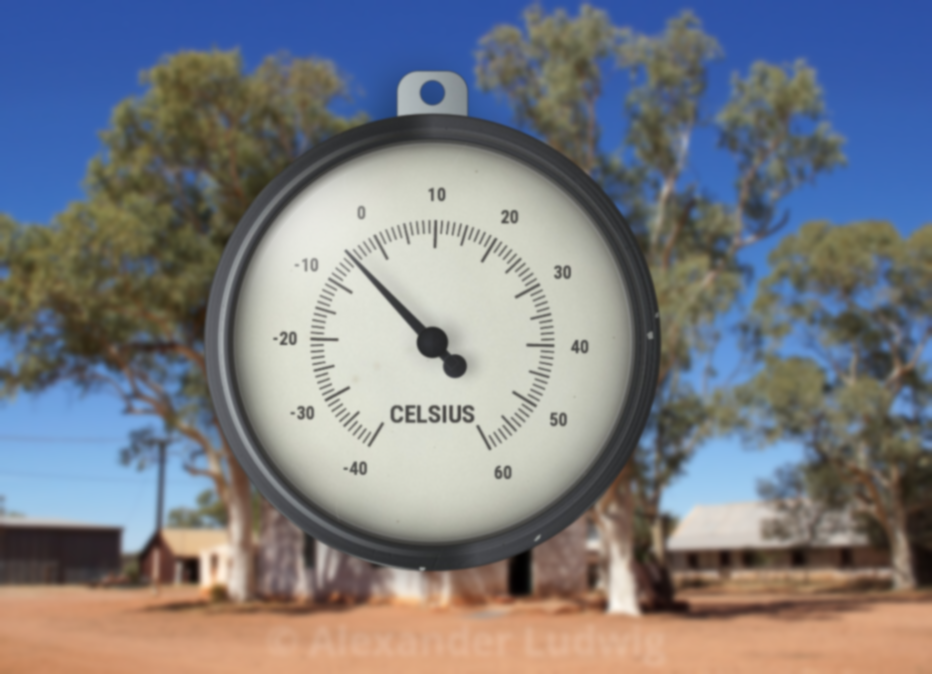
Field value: {"value": -5, "unit": "°C"}
